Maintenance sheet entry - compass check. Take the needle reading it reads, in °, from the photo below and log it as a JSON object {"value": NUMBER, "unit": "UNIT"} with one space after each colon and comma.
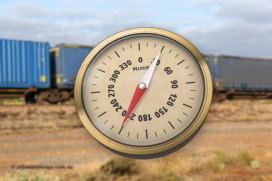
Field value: {"value": 210, "unit": "°"}
